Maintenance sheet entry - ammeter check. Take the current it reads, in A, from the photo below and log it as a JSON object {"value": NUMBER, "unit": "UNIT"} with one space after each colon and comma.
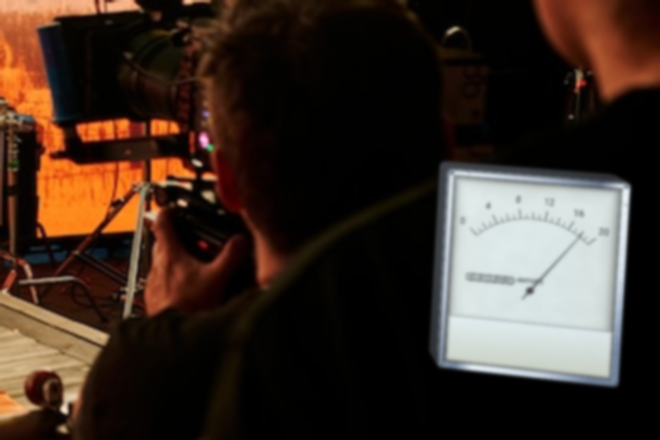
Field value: {"value": 18, "unit": "A"}
